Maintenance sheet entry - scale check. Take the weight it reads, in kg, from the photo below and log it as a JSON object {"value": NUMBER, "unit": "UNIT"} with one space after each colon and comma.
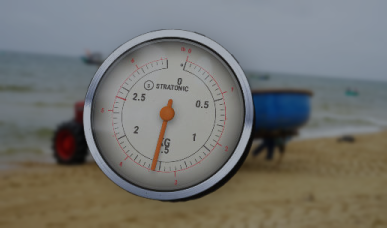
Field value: {"value": 1.55, "unit": "kg"}
